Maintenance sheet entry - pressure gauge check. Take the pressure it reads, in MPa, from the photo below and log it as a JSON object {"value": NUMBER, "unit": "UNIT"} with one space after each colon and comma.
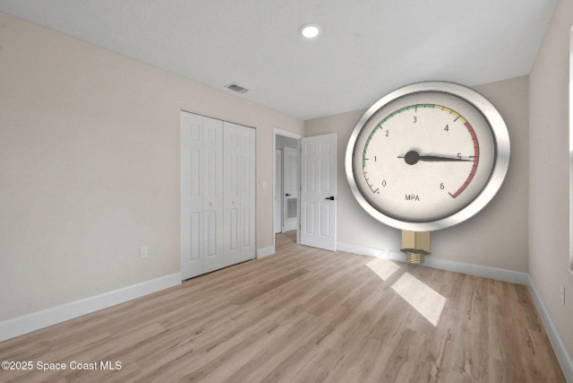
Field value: {"value": 5.1, "unit": "MPa"}
